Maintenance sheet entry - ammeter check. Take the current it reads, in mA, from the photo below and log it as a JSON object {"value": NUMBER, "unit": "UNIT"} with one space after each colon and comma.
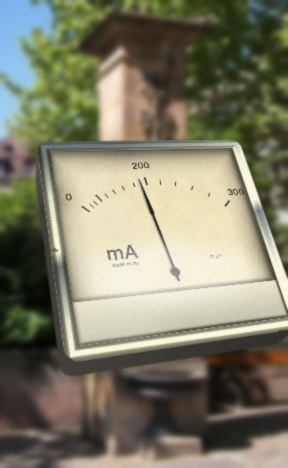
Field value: {"value": 190, "unit": "mA"}
